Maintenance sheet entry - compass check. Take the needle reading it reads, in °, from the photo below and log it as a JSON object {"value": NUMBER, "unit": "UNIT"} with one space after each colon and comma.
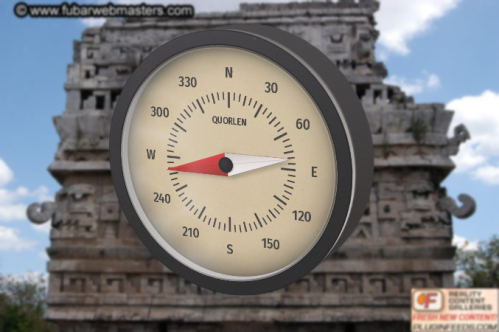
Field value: {"value": 260, "unit": "°"}
